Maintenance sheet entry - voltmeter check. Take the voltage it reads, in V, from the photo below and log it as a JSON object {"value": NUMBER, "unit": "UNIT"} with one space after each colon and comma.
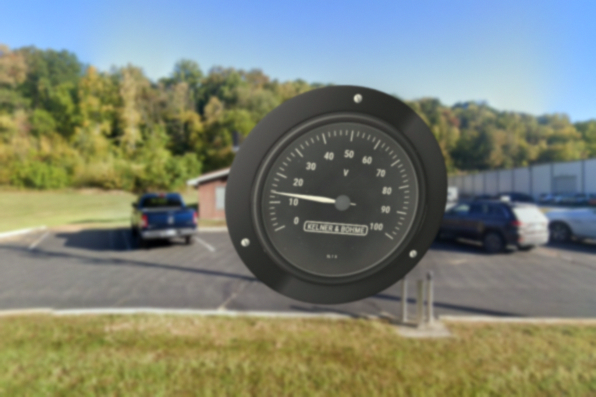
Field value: {"value": 14, "unit": "V"}
